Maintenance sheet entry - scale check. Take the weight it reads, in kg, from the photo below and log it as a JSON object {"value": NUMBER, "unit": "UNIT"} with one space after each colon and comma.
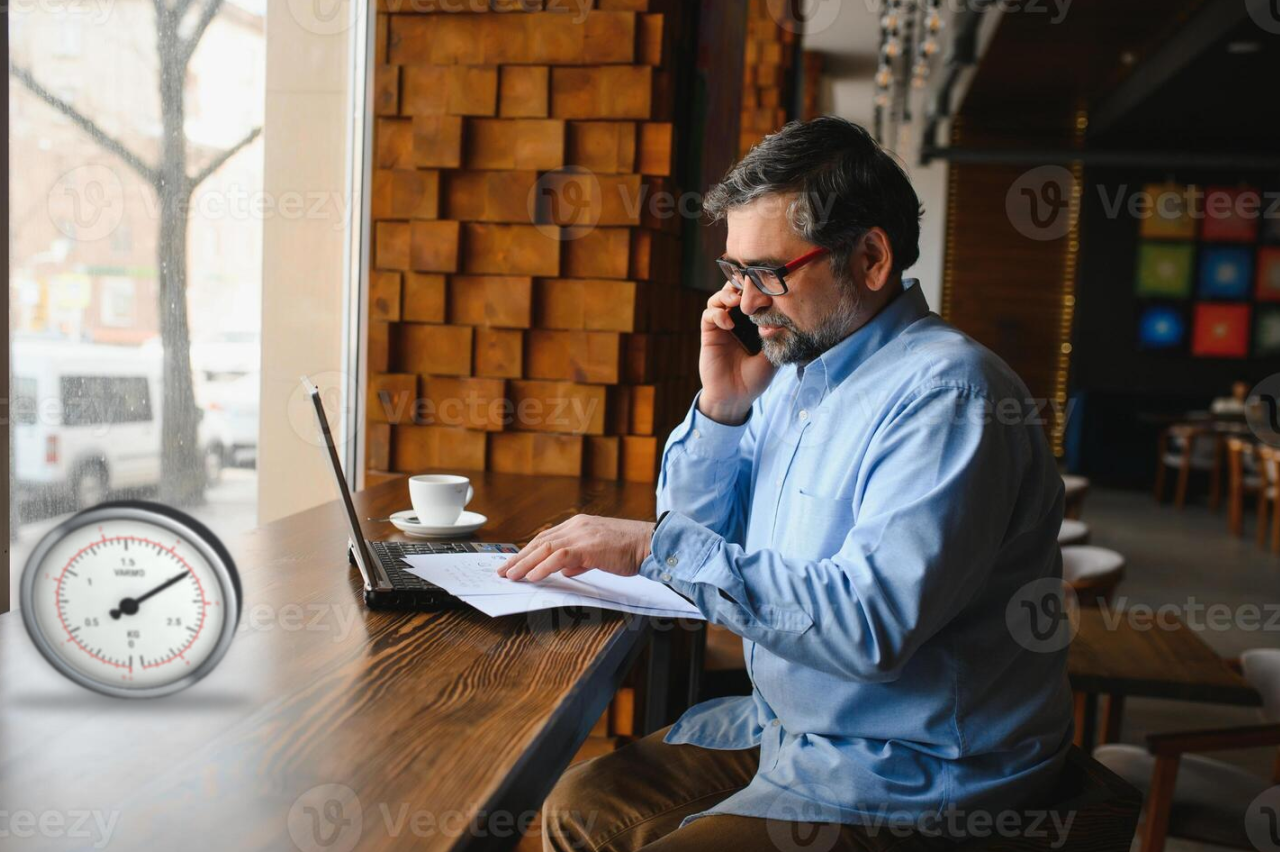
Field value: {"value": 2, "unit": "kg"}
